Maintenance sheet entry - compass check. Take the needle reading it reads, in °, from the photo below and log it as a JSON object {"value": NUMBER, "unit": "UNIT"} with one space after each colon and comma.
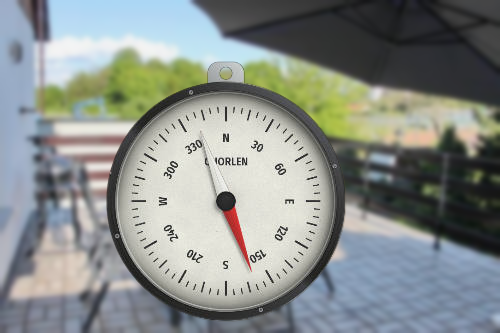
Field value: {"value": 160, "unit": "°"}
